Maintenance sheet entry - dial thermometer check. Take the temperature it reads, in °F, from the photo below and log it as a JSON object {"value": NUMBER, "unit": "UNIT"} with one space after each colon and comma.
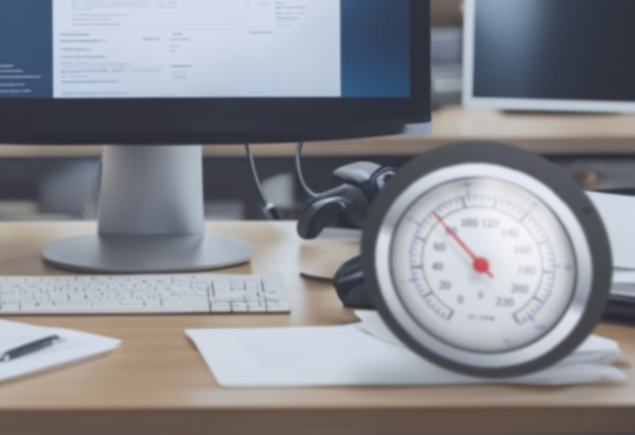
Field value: {"value": 80, "unit": "°F"}
